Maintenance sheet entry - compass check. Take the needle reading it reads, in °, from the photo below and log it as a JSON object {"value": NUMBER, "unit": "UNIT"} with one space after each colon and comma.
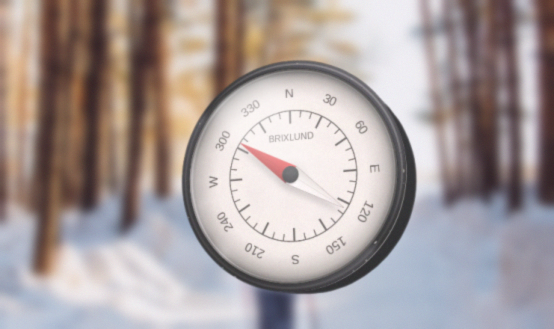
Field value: {"value": 305, "unit": "°"}
